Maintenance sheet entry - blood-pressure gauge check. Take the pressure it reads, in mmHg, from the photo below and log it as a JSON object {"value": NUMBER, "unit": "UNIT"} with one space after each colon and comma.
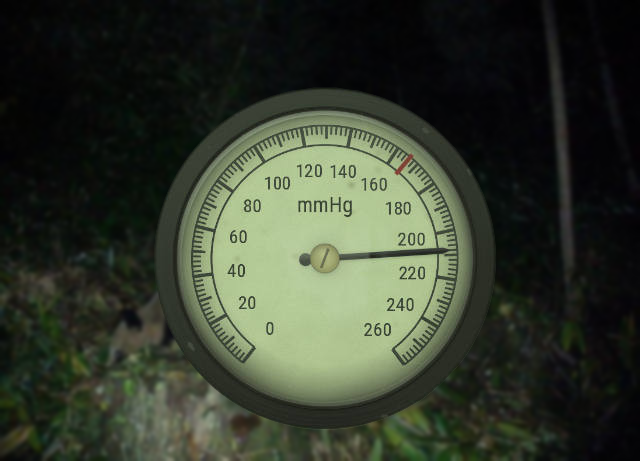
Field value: {"value": 208, "unit": "mmHg"}
